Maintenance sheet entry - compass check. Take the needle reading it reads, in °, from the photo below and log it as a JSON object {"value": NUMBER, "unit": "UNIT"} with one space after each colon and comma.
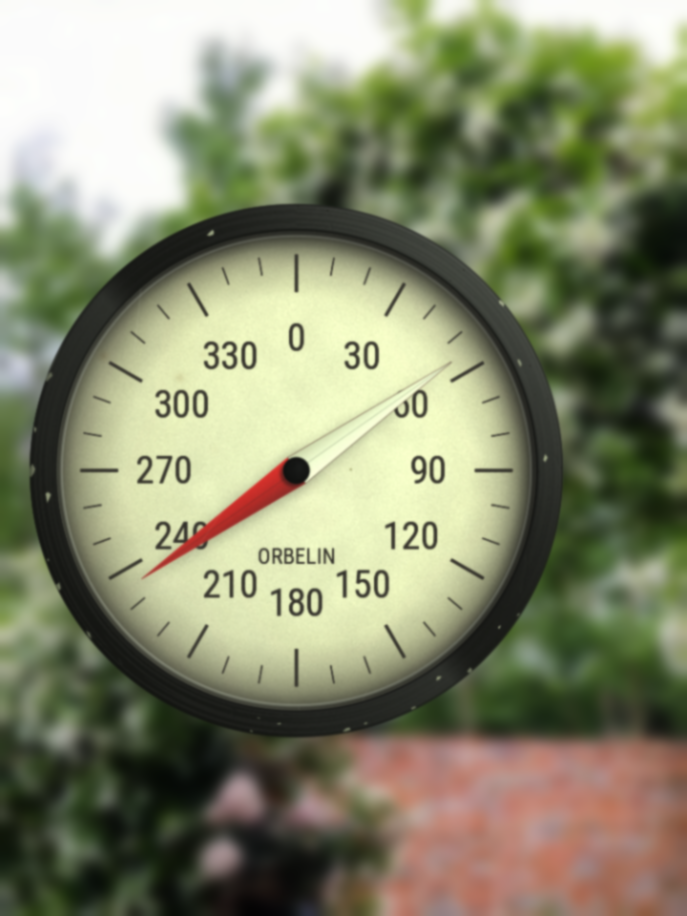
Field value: {"value": 235, "unit": "°"}
